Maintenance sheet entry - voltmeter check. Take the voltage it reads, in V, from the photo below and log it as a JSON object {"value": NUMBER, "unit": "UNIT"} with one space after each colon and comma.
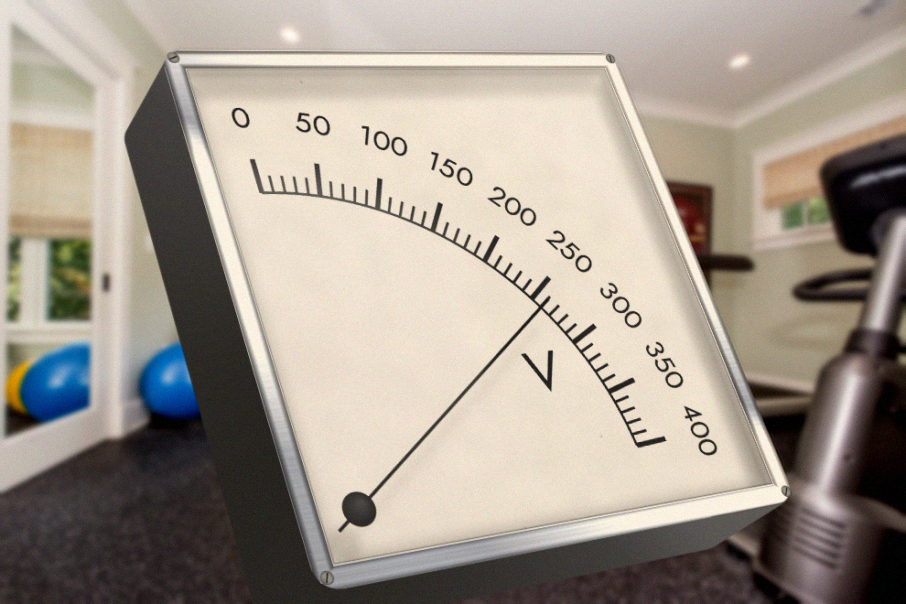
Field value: {"value": 260, "unit": "V"}
